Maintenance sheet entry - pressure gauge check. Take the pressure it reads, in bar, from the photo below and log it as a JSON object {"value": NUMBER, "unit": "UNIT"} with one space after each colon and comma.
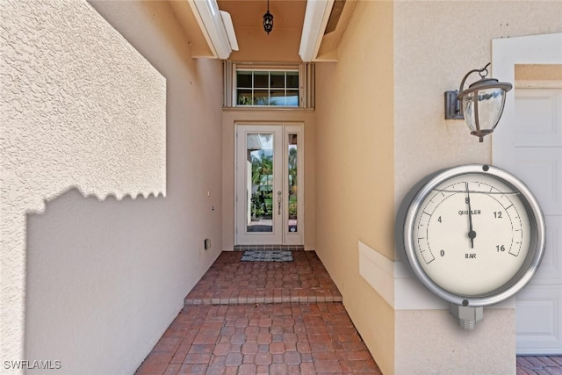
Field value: {"value": 8, "unit": "bar"}
